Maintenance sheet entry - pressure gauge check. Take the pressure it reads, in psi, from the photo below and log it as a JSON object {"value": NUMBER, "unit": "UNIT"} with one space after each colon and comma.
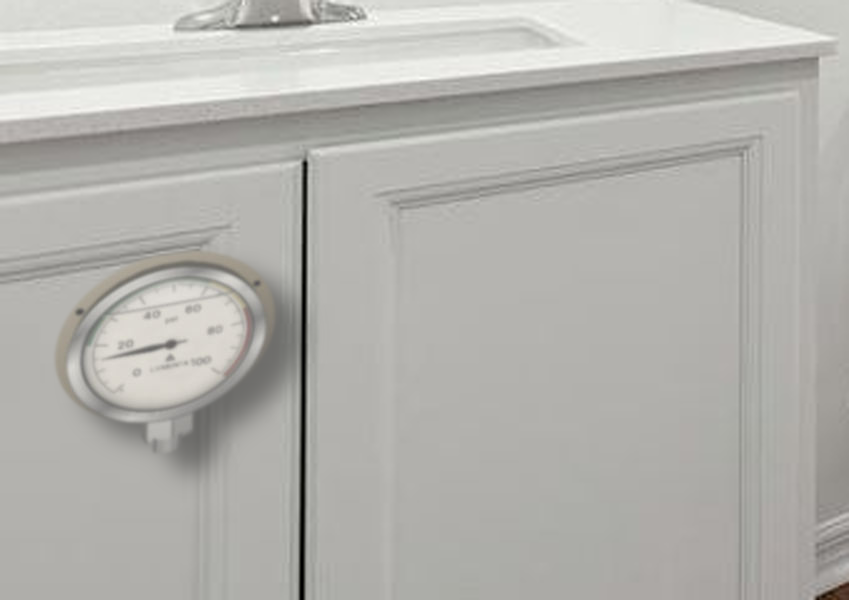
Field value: {"value": 15, "unit": "psi"}
